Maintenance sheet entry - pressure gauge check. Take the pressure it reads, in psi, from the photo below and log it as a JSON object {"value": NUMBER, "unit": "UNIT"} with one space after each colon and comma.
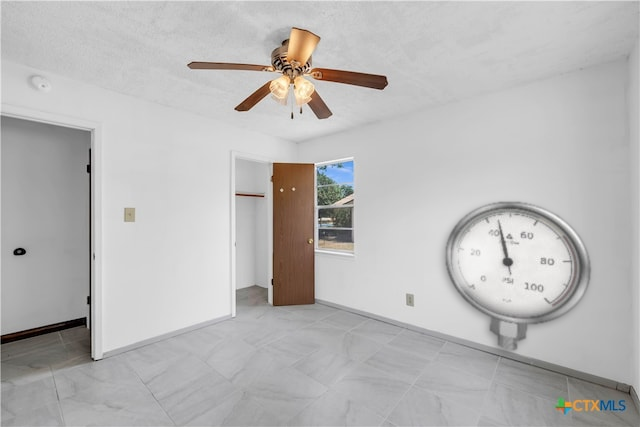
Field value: {"value": 45, "unit": "psi"}
